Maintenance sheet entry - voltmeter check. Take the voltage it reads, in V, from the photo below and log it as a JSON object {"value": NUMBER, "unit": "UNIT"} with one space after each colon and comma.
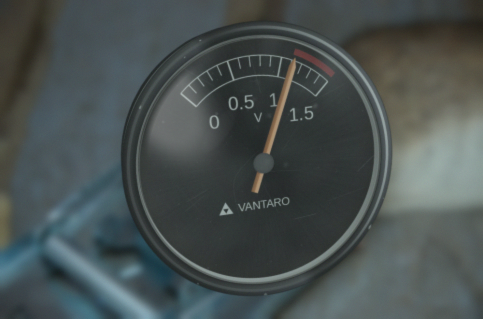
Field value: {"value": 1.1, "unit": "V"}
